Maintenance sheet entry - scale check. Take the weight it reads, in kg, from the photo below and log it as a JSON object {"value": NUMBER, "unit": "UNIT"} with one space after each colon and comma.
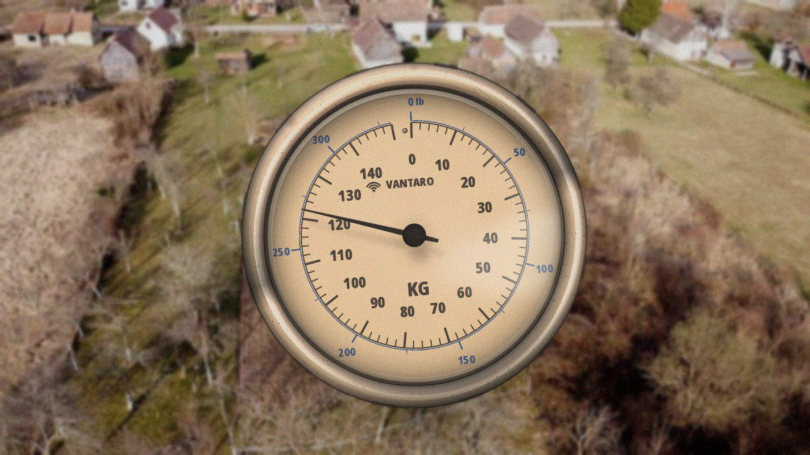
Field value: {"value": 122, "unit": "kg"}
